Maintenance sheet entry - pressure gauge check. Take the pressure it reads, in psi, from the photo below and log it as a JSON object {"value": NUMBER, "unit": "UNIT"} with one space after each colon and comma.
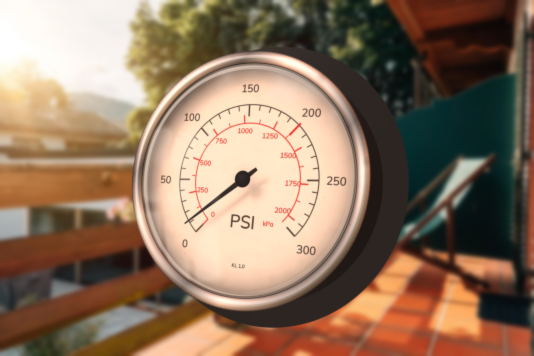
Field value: {"value": 10, "unit": "psi"}
